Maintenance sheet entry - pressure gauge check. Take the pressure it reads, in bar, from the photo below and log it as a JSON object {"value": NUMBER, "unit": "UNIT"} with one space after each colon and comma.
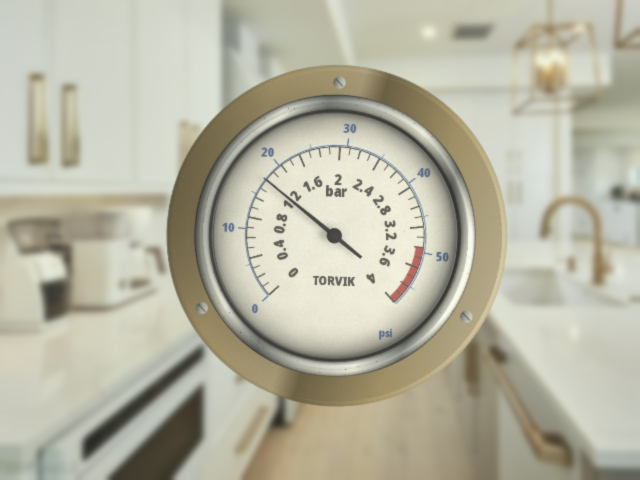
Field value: {"value": 1.2, "unit": "bar"}
